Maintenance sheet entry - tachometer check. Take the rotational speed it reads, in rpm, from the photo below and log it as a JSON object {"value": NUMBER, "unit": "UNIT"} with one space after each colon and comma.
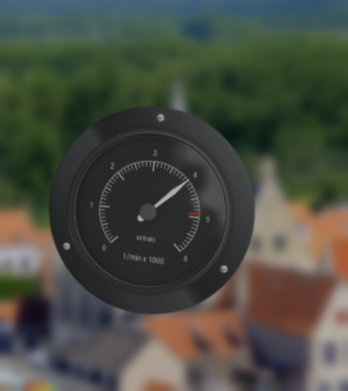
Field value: {"value": 4000, "unit": "rpm"}
